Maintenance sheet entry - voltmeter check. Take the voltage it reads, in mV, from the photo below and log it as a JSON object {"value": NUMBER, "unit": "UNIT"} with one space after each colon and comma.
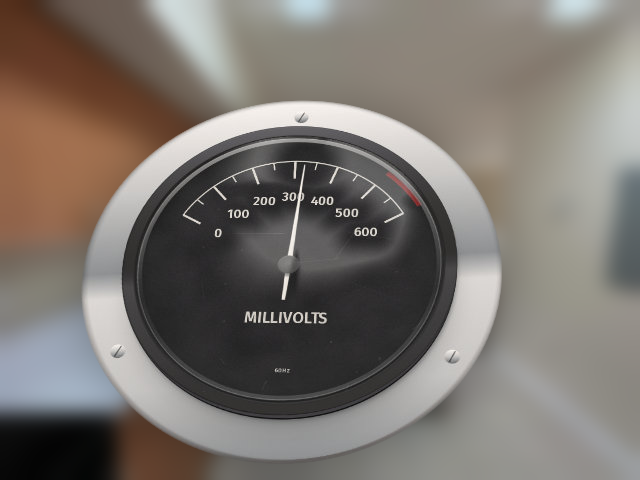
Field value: {"value": 325, "unit": "mV"}
